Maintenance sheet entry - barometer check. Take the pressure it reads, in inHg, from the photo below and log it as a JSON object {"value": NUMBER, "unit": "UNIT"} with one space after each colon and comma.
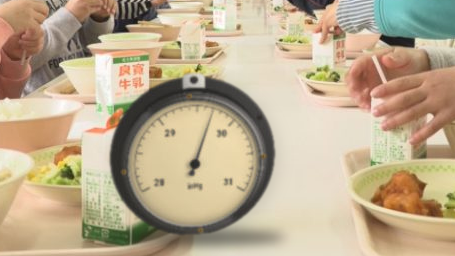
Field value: {"value": 29.7, "unit": "inHg"}
